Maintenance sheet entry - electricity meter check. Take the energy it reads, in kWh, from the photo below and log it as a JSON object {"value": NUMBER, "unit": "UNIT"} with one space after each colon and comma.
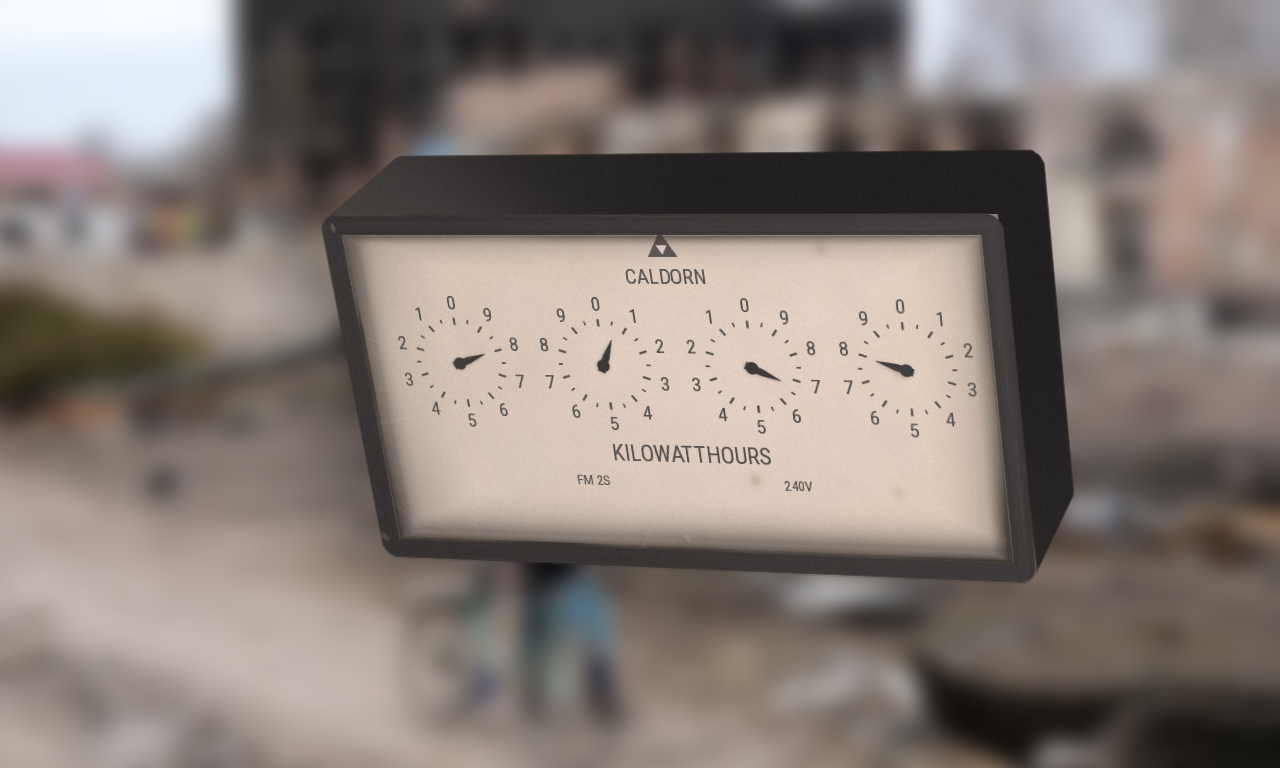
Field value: {"value": 8068, "unit": "kWh"}
